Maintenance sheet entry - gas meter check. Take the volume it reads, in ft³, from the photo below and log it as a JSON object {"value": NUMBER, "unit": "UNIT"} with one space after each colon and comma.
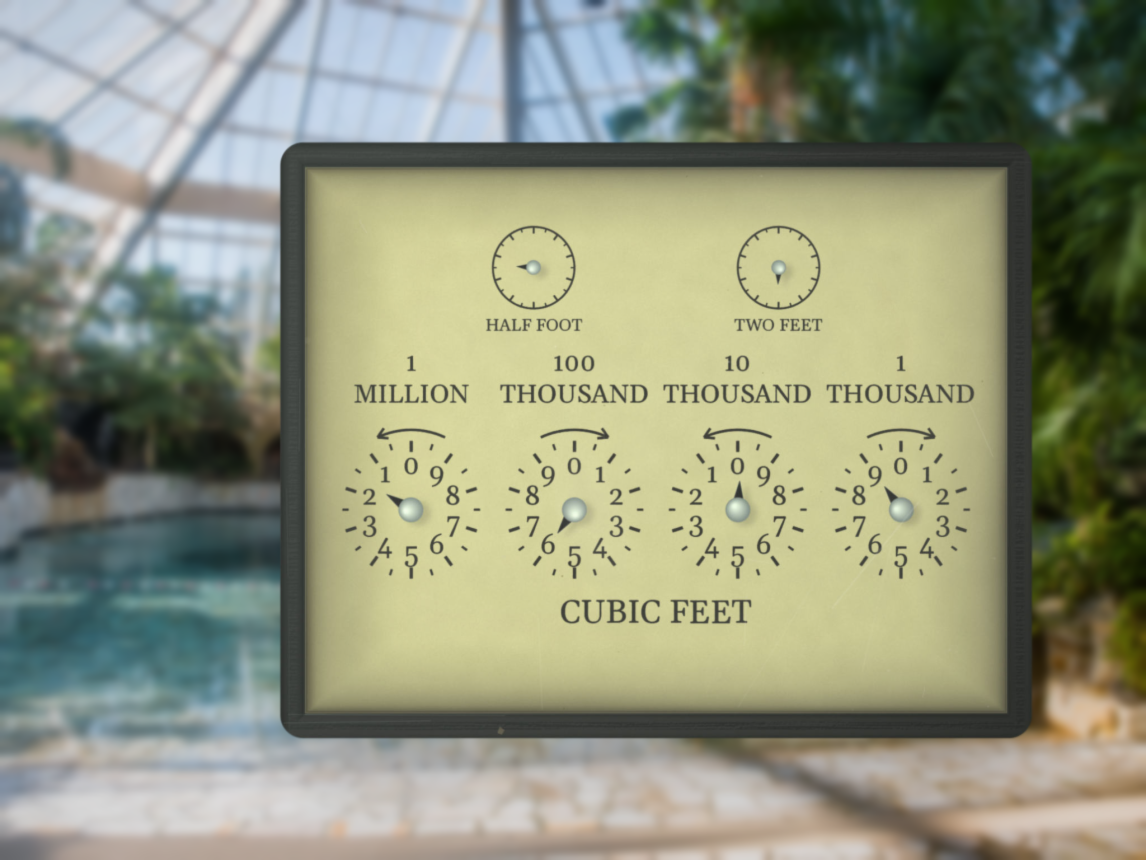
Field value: {"value": 159900, "unit": "ft³"}
